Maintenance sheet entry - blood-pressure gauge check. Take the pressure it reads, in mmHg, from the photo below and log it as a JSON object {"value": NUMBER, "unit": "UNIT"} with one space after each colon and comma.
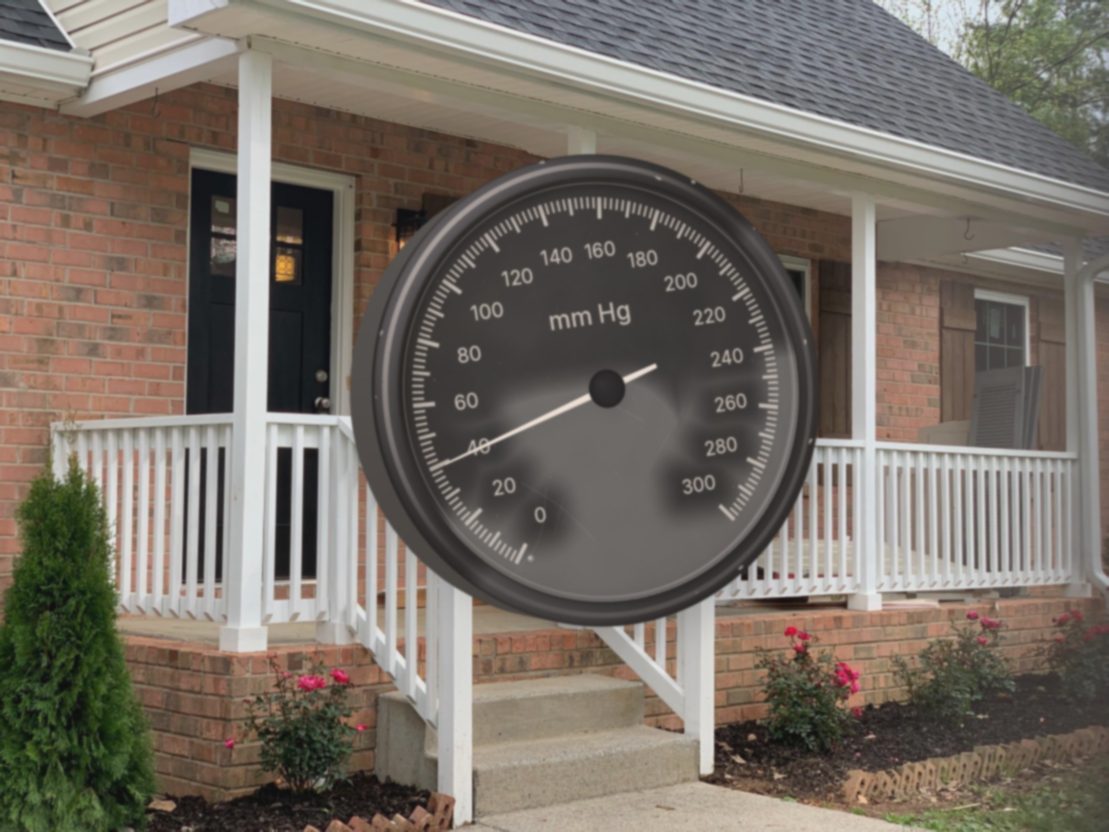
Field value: {"value": 40, "unit": "mmHg"}
